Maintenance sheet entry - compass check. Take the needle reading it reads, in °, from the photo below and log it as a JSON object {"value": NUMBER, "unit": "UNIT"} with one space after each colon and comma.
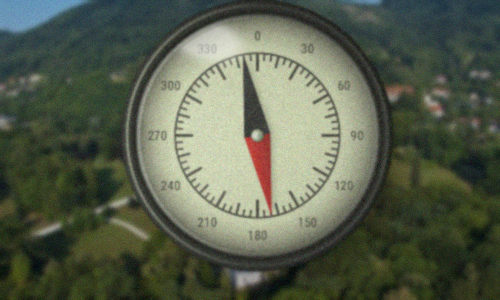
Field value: {"value": 170, "unit": "°"}
